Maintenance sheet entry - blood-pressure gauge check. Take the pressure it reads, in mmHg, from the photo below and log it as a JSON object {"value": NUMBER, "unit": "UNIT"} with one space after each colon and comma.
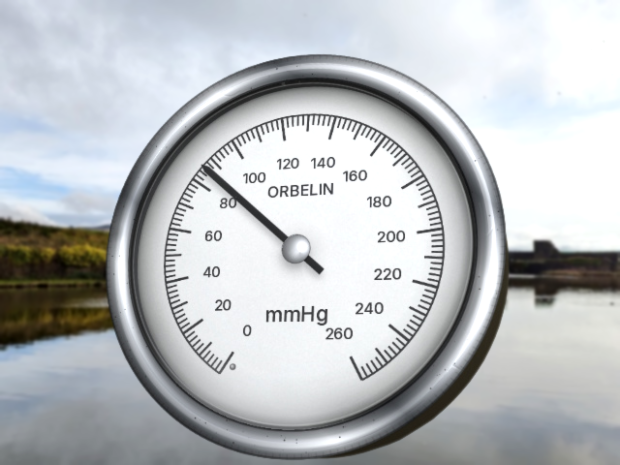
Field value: {"value": 86, "unit": "mmHg"}
